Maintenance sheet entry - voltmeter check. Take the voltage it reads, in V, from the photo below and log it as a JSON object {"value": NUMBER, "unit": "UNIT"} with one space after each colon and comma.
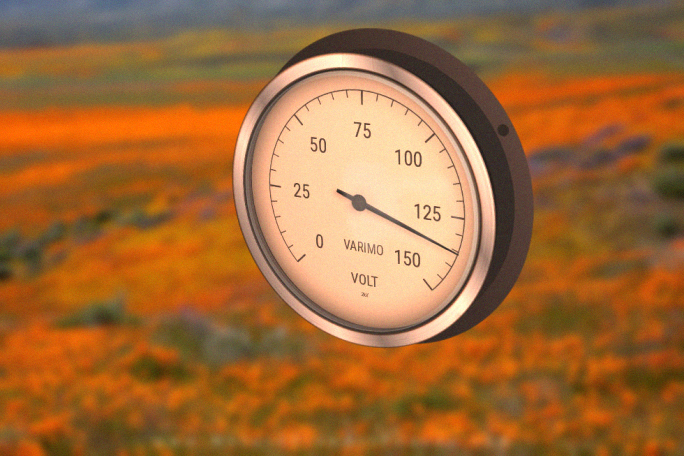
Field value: {"value": 135, "unit": "V"}
